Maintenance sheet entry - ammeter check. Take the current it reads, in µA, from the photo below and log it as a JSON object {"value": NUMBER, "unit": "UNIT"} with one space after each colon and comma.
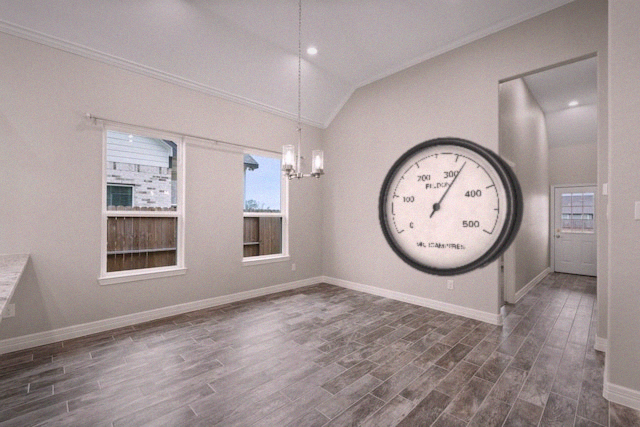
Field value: {"value": 325, "unit": "µA"}
